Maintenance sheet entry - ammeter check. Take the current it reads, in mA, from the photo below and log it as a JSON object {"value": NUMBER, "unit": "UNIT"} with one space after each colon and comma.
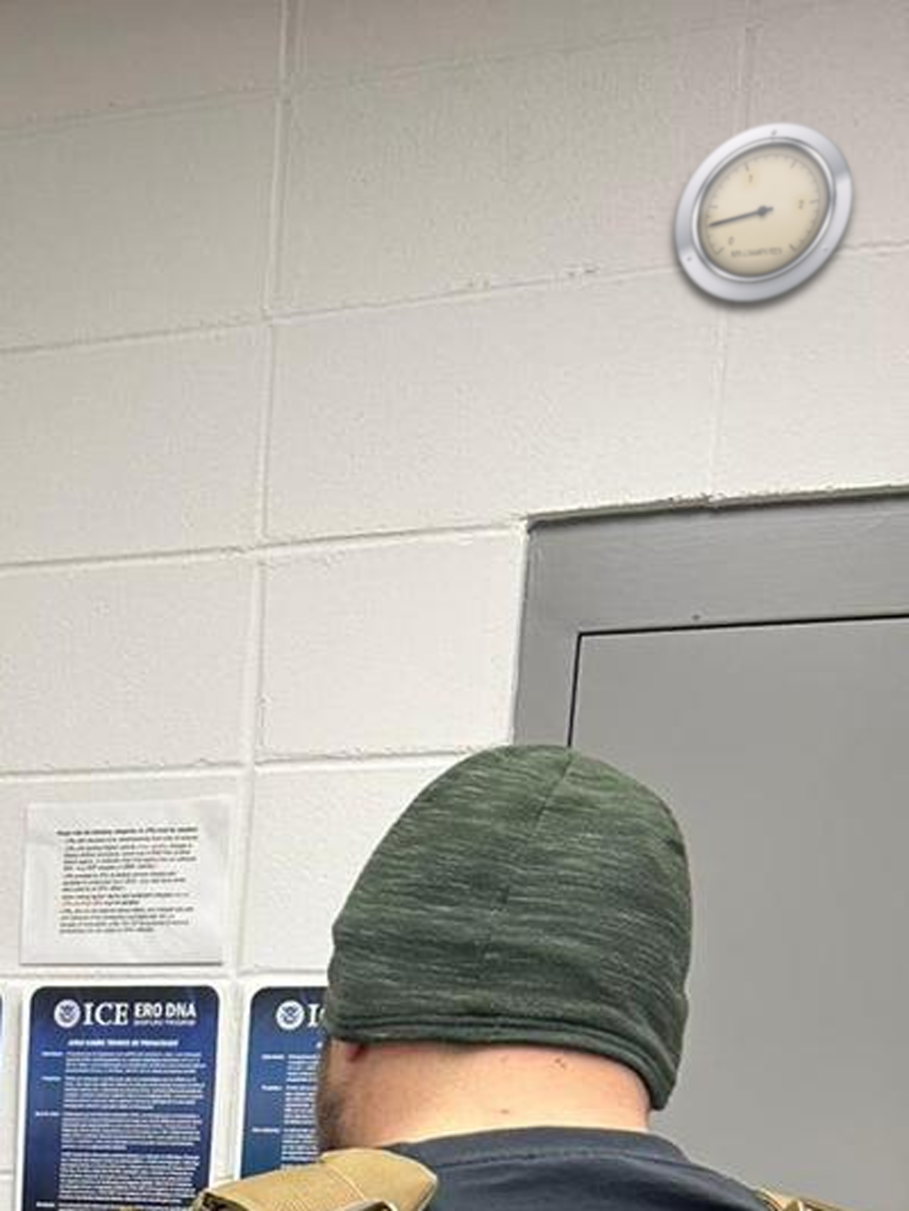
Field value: {"value": 0.3, "unit": "mA"}
